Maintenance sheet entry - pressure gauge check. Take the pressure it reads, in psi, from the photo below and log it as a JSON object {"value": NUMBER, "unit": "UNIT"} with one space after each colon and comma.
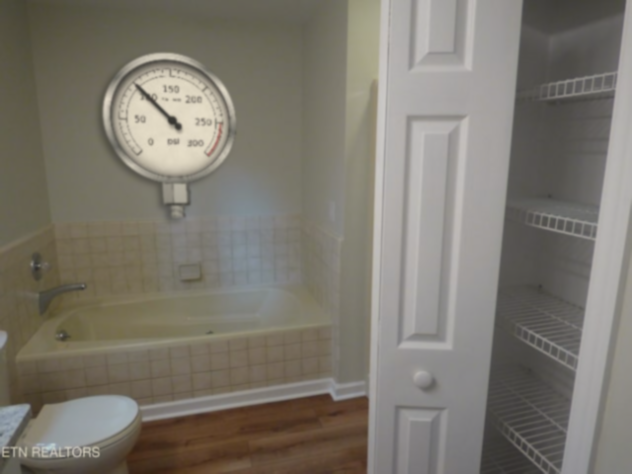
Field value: {"value": 100, "unit": "psi"}
